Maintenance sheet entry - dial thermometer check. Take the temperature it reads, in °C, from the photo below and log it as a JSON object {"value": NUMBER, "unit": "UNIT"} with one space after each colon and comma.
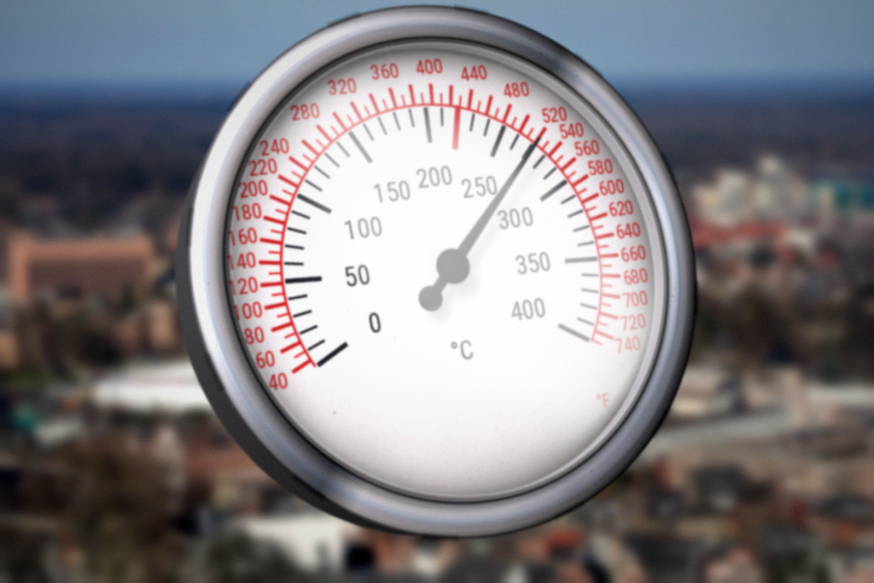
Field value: {"value": 270, "unit": "°C"}
